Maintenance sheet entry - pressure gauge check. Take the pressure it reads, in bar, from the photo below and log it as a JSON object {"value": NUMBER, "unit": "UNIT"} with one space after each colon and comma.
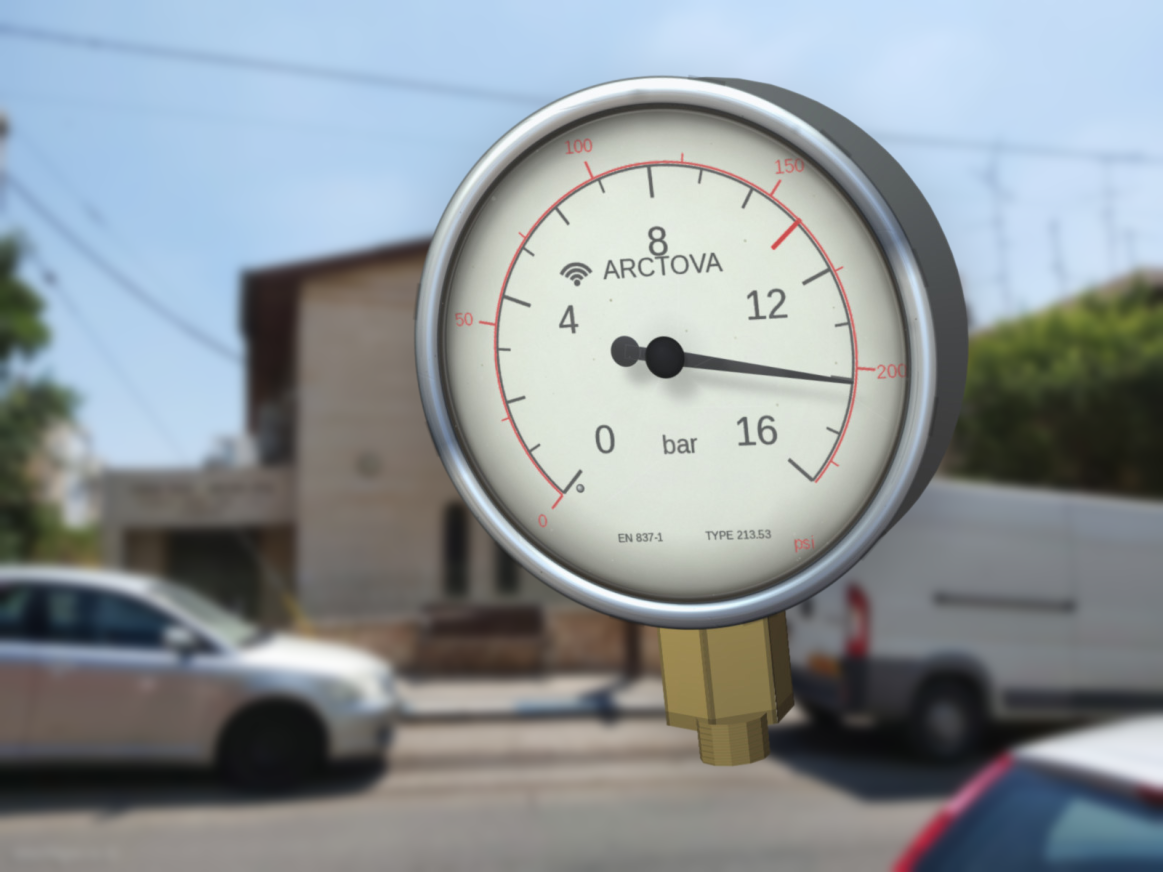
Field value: {"value": 14, "unit": "bar"}
